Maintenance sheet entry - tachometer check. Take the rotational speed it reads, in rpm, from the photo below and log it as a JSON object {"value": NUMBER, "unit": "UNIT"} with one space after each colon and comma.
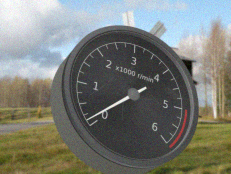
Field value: {"value": 125, "unit": "rpm"}
